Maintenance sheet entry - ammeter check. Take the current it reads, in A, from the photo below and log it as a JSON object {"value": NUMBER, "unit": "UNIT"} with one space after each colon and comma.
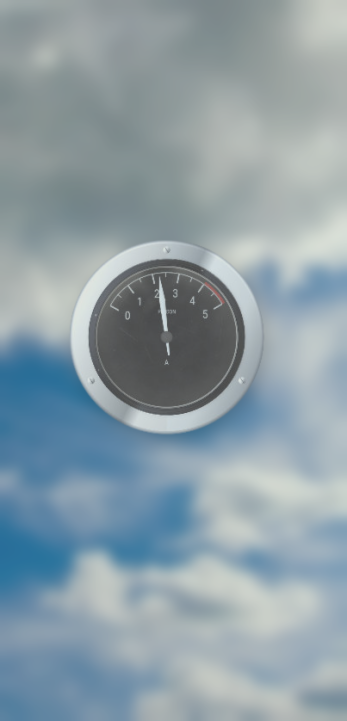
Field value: {"value": 2.25, "unit": "A"}
